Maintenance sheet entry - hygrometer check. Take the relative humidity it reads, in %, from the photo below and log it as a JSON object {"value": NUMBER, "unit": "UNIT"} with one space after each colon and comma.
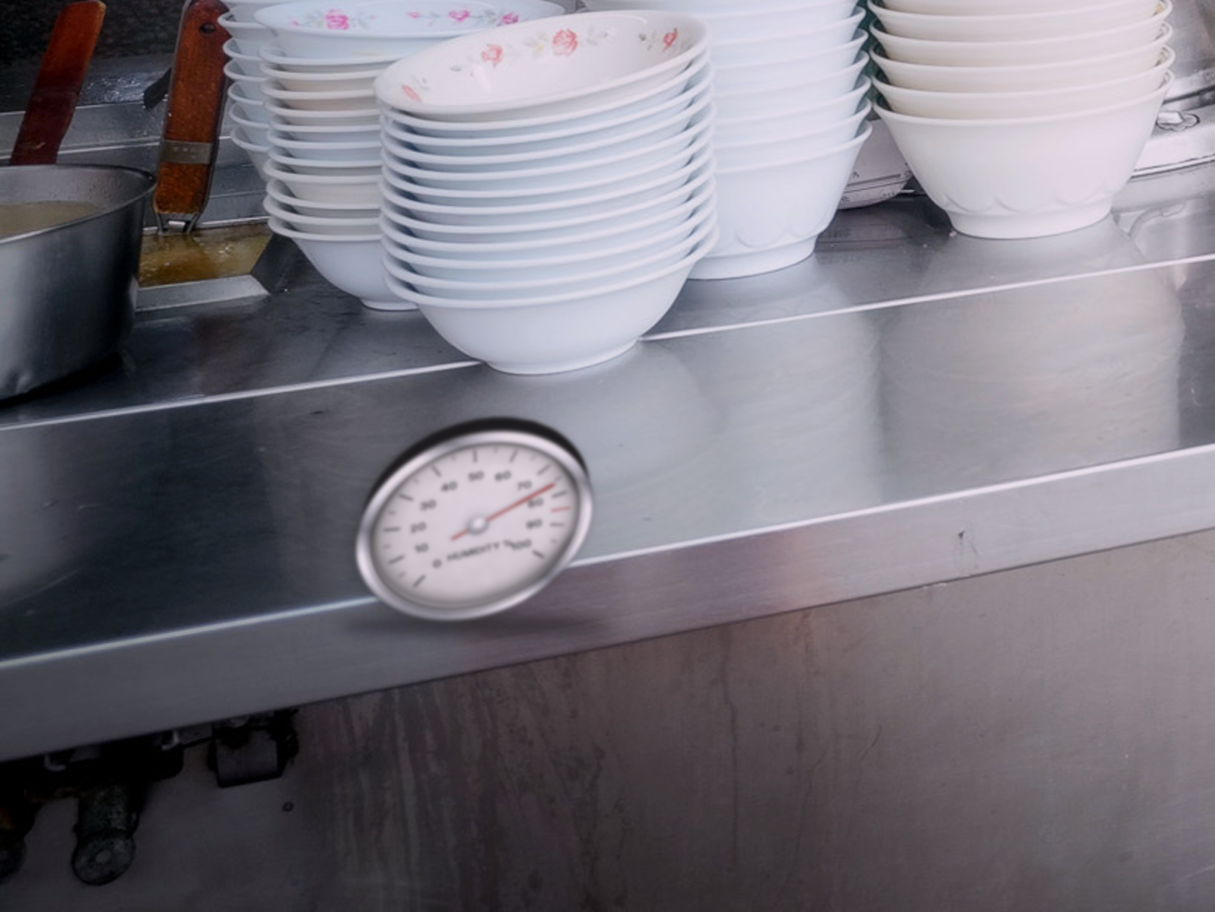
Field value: {"value": 75, "unit": "%"}
